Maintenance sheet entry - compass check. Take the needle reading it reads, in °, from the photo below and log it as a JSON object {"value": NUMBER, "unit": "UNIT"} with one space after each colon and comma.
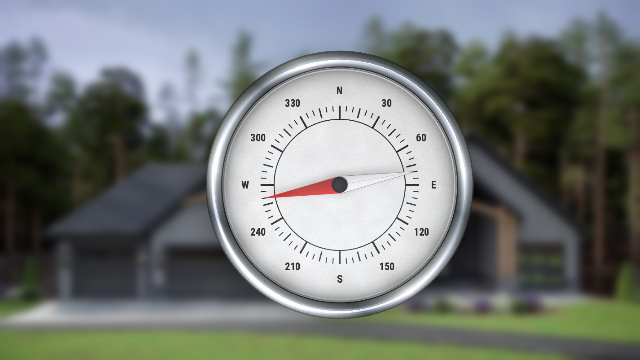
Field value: {"value": 260, "unit": "°"}
